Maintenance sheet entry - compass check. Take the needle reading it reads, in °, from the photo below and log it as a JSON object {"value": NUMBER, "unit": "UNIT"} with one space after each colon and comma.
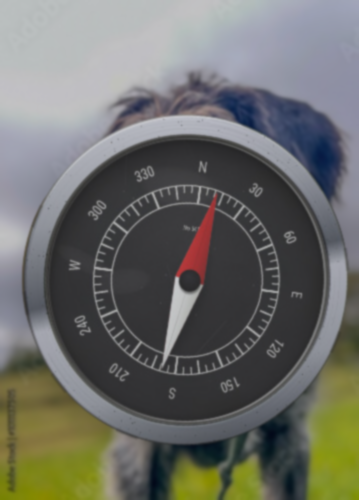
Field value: {"value": 10, "unit": "°"}
